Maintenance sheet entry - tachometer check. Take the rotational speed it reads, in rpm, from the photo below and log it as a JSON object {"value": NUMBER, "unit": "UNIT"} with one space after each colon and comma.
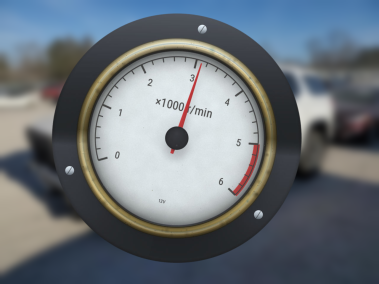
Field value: {"value": 3100, "unit": "rpm"}
